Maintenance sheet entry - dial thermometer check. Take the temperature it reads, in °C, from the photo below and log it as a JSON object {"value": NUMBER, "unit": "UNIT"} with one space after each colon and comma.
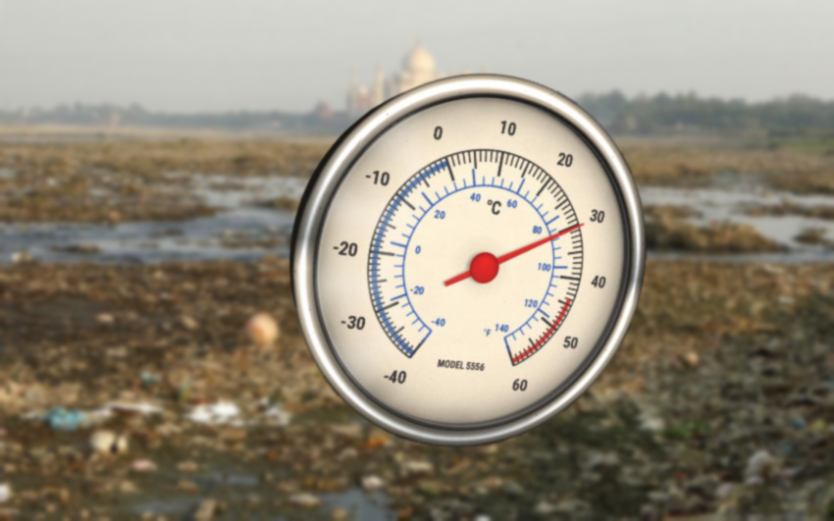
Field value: {"value": 30, "unit": "°C"}
